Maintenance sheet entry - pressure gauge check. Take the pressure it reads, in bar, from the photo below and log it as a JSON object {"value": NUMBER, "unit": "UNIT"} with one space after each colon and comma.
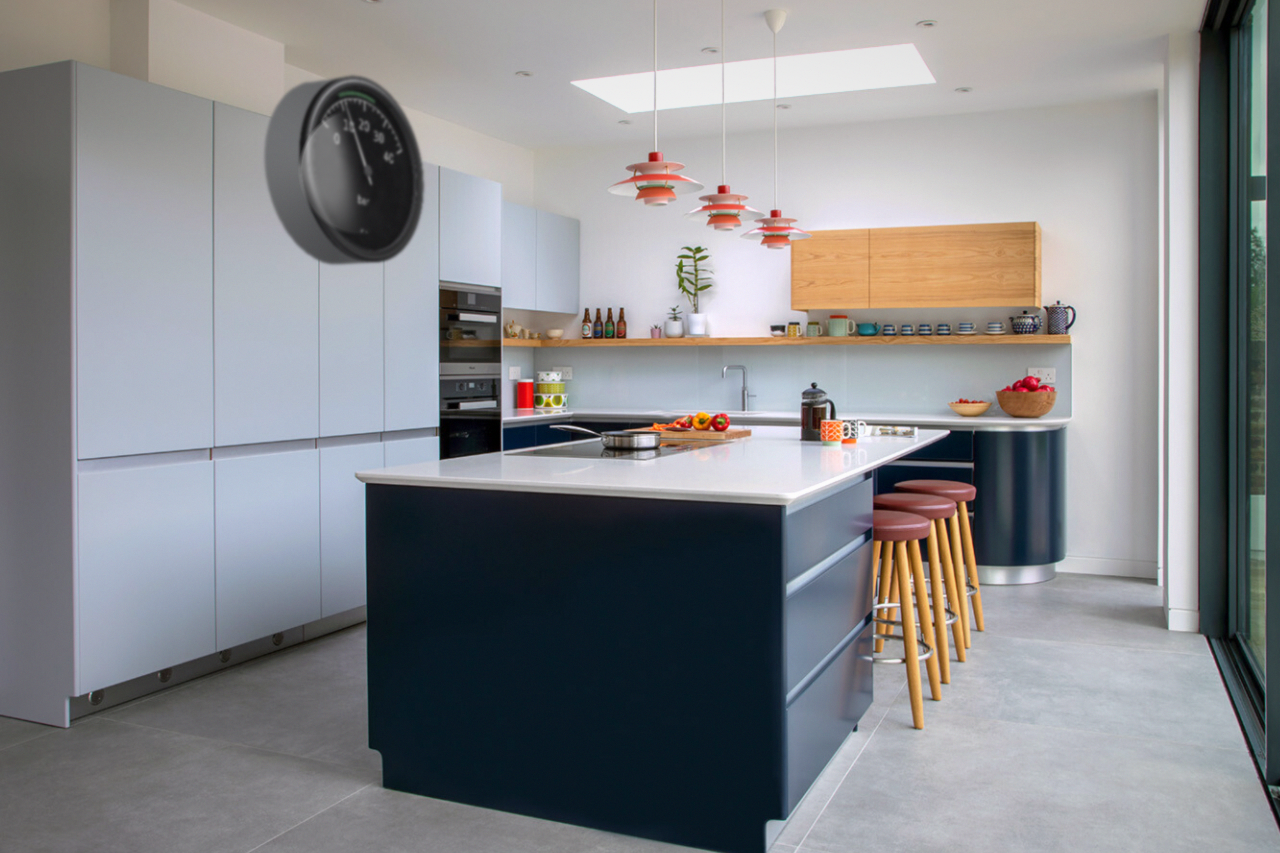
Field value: {"value": 10, "unit": "bar"}
